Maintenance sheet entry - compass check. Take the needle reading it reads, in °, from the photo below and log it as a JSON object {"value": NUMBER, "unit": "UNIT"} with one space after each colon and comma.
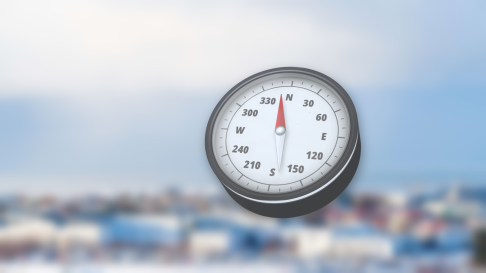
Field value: {"value": 350, "unit": "°"}
